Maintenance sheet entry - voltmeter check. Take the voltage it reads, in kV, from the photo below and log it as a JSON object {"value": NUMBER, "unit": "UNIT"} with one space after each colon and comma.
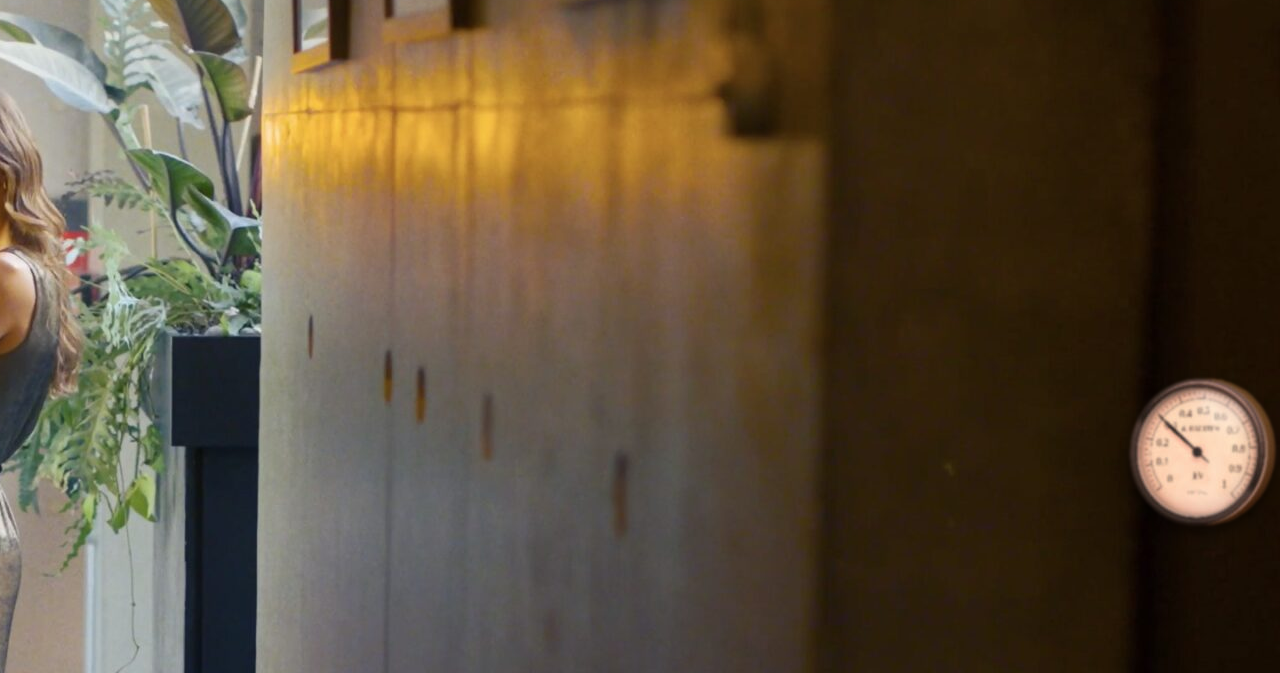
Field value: {"value": 0.3, "unit": "kV"}
